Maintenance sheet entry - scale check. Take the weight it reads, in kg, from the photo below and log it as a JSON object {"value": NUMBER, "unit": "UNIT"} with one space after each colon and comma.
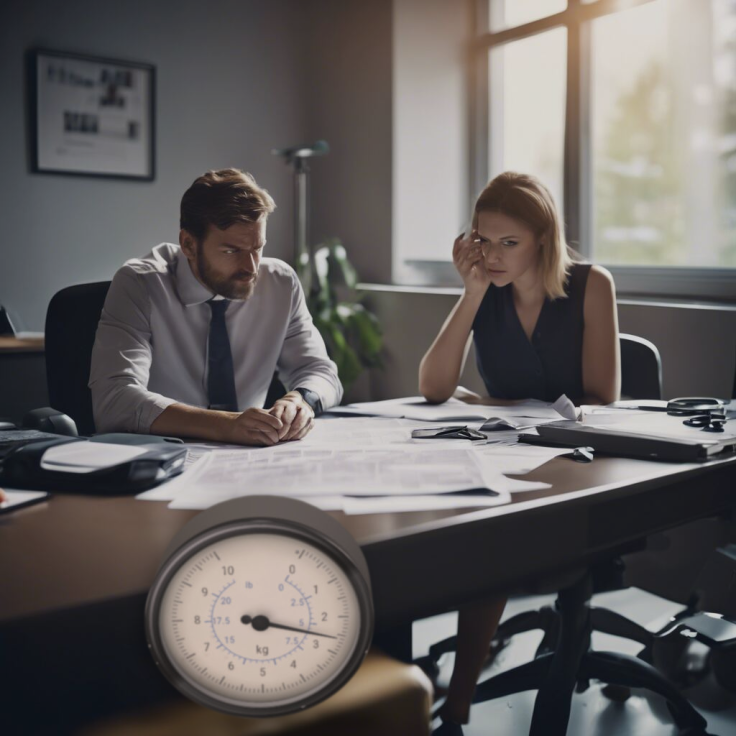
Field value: {"value": 2.5, "unit": "kg"}
